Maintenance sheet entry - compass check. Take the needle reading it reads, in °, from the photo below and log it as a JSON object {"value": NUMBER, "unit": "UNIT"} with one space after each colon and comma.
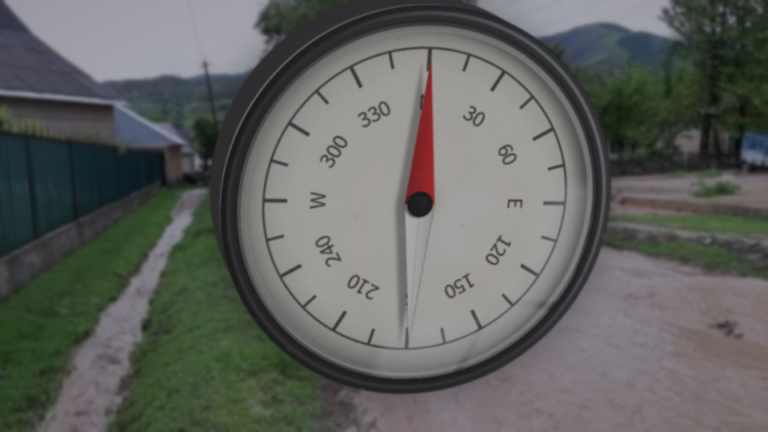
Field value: {"value": 0, "unit": "°"}
